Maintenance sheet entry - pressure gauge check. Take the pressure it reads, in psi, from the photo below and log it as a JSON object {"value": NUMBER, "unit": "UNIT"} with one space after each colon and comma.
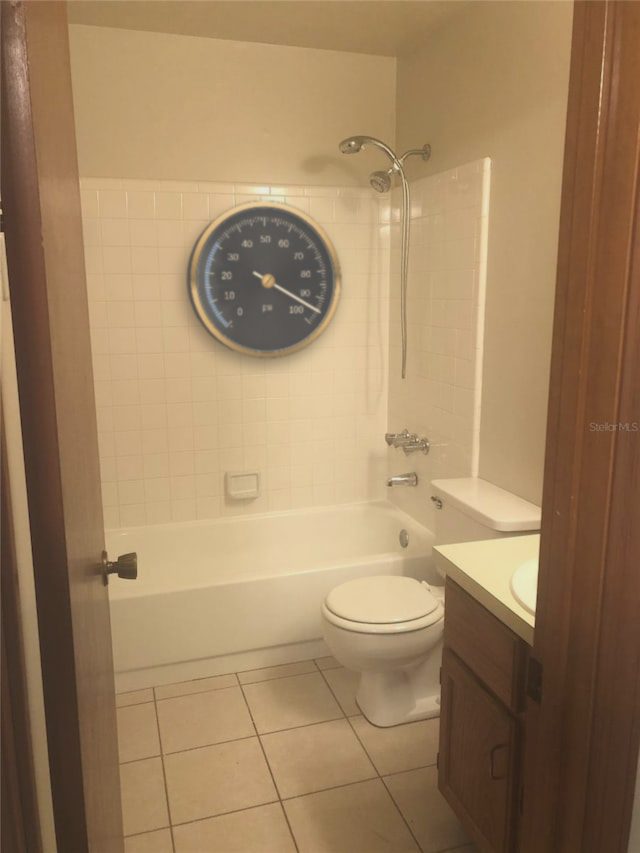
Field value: {"value": 95, "unit": "psi"}
